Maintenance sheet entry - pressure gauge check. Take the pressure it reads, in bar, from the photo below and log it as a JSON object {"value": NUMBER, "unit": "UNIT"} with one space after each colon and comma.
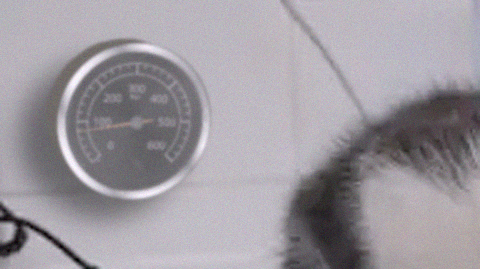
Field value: {"value": 80, "unit": "bar"}
